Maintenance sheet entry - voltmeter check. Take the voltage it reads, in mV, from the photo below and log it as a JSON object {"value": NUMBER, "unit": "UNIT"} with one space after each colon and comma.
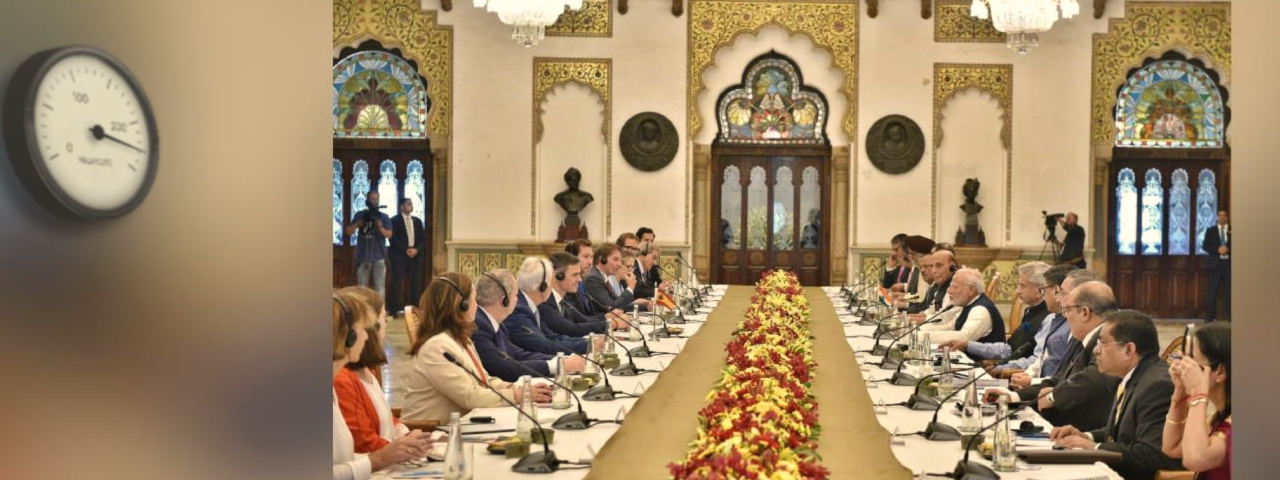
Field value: {"value": 230, "unit": "mV"}
